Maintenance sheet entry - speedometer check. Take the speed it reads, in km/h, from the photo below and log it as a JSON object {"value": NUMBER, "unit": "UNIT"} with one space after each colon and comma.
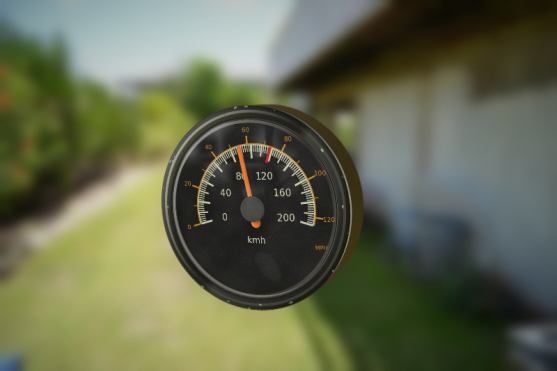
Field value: {"value": 90, "unit": "km/h"}
